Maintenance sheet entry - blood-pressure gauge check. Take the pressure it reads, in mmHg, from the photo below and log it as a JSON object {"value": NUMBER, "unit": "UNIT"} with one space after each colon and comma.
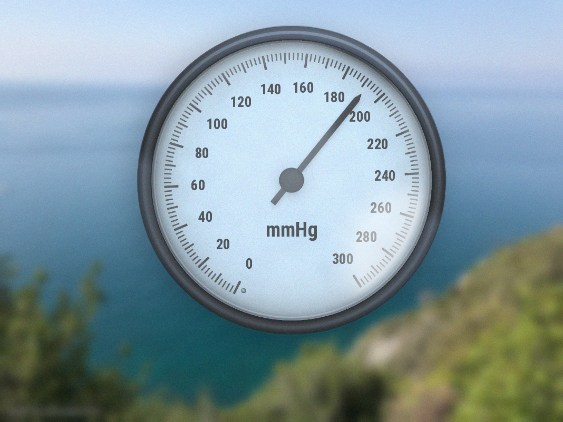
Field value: {"value": 192, "unit": "mmHg"}
